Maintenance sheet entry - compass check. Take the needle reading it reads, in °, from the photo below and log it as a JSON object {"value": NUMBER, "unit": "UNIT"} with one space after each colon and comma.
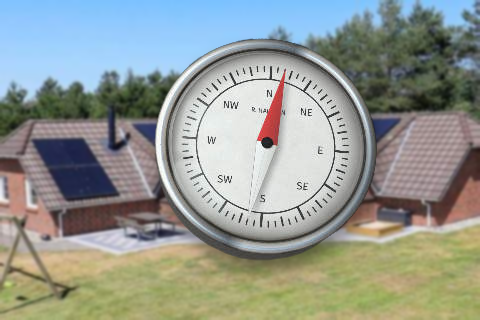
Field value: {"value": 10, "unit": "°"}
